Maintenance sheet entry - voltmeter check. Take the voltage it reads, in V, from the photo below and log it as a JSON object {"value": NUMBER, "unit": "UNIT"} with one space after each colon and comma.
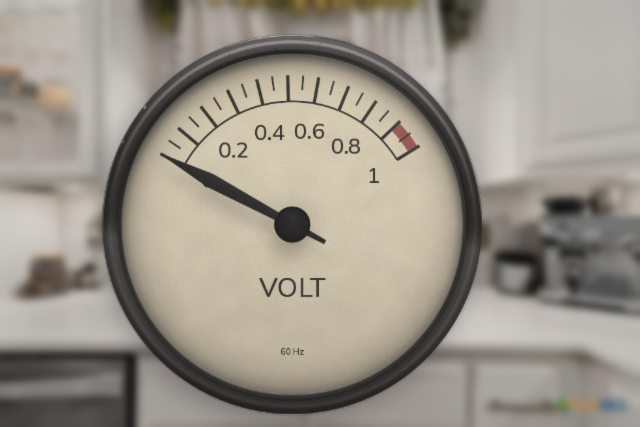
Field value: {"value": 0, "unit": "V"}
